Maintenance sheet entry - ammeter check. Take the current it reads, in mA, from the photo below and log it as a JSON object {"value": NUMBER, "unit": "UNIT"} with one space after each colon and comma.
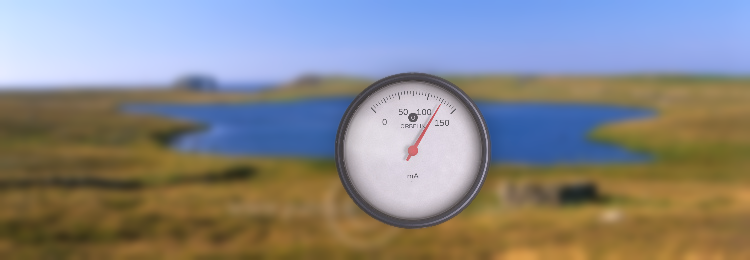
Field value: {"value": 125, "unit": "mA"}
